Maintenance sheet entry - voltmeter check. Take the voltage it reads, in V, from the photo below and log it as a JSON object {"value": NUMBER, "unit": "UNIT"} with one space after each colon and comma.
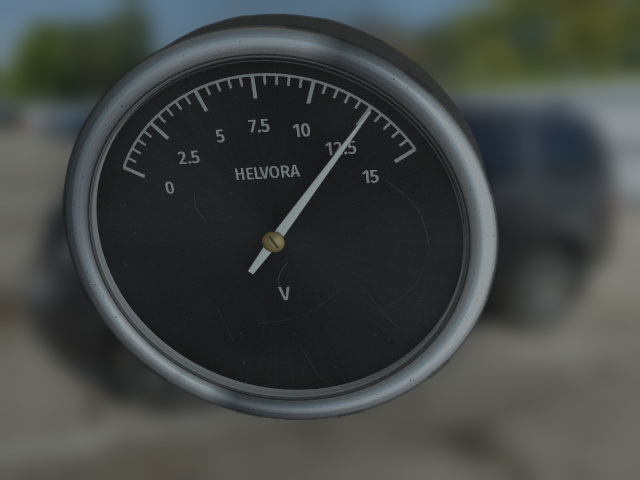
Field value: {"value": 12.5, "unit": "V"}
